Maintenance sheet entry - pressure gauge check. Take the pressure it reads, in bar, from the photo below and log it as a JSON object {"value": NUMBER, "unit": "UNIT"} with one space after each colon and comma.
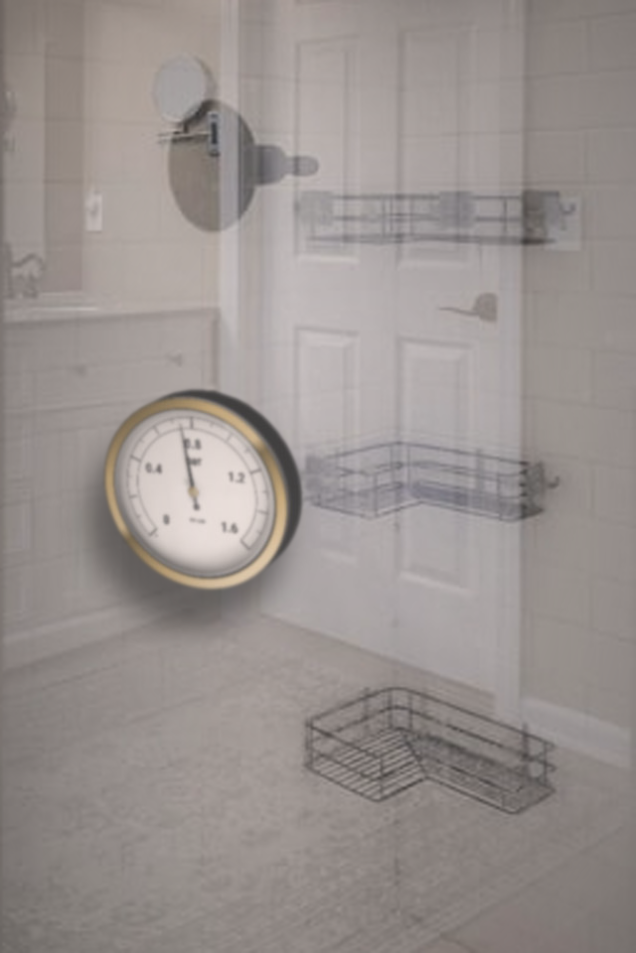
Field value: {"value": 0.75, "unit": "bar"}
